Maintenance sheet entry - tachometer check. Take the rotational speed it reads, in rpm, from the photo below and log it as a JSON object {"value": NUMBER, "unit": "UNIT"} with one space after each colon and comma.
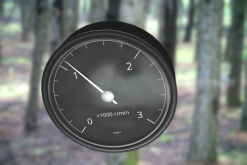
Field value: {"value": 1100, "unit": "rpm"}
